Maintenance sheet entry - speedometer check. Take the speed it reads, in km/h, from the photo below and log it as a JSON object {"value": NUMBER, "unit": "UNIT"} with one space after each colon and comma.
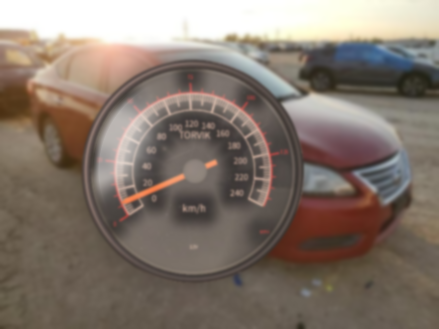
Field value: {"value": 10, "unit": "km/h"}
